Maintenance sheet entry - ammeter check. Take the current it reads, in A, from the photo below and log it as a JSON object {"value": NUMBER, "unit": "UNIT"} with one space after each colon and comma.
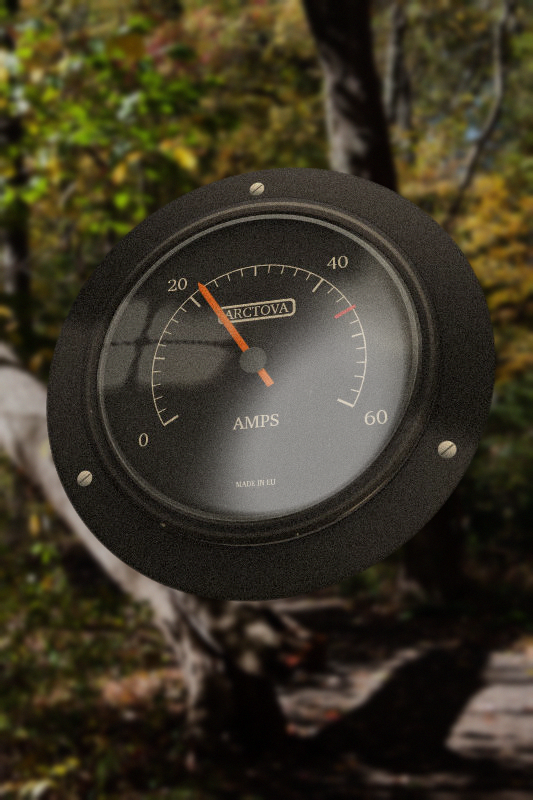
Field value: {"value": 22, "unit": "A"}
